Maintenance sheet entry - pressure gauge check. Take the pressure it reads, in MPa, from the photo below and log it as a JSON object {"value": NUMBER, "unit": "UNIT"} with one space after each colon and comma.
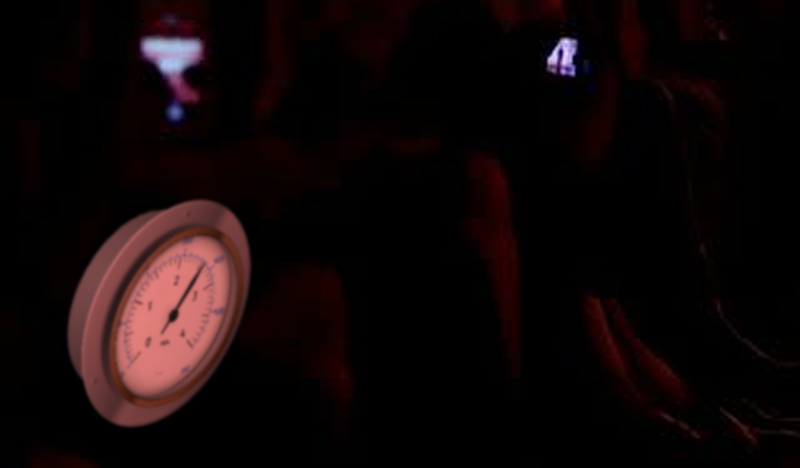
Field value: {"value": 2.5, "unit": "MPa"}
